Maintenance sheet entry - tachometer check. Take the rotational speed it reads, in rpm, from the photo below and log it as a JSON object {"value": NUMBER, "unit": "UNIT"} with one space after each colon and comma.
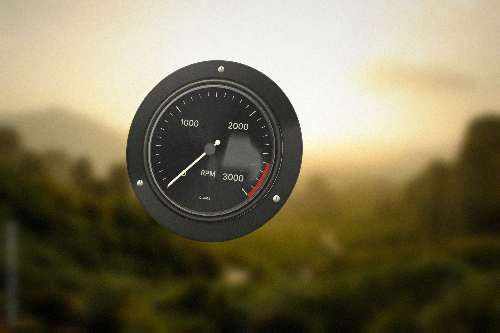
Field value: {"value": 0, "unit": "rpm"}
